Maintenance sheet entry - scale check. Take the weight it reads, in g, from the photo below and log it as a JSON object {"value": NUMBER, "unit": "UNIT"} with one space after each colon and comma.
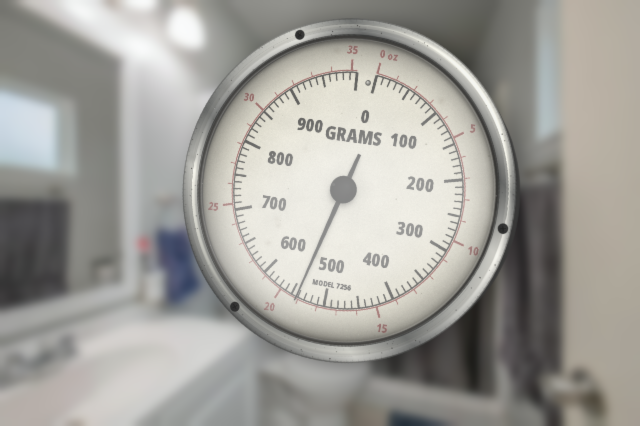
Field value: {"value": 540, "unit": "g"}
